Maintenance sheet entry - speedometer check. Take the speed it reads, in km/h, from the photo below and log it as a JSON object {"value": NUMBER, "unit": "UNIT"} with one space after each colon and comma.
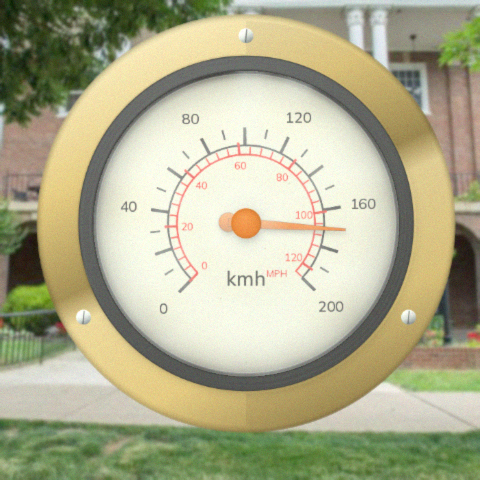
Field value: {"value": 170, "unit": "km/h"}
